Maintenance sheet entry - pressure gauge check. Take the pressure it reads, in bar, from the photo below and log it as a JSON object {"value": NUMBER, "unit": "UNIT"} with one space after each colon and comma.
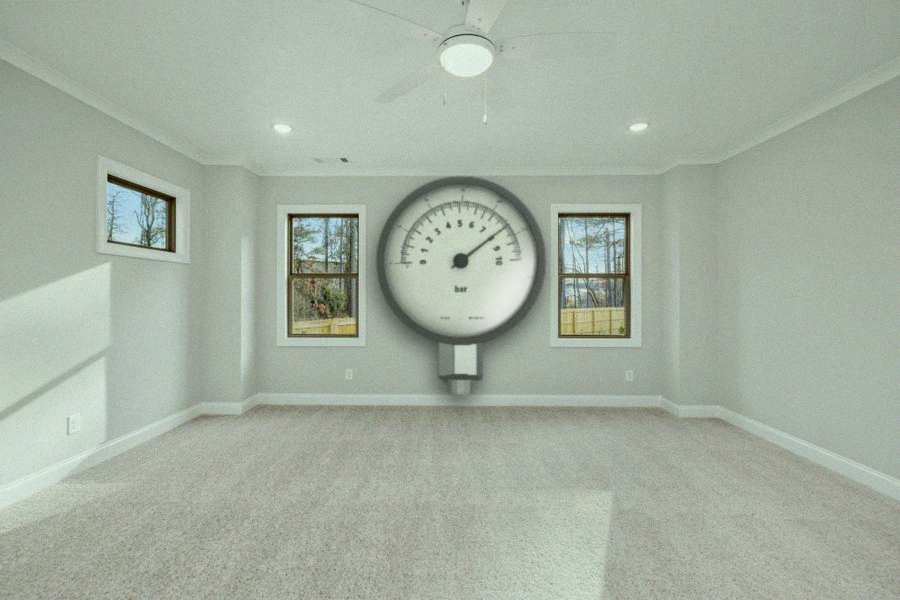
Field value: {"value": 8, "unit": "bar"}
